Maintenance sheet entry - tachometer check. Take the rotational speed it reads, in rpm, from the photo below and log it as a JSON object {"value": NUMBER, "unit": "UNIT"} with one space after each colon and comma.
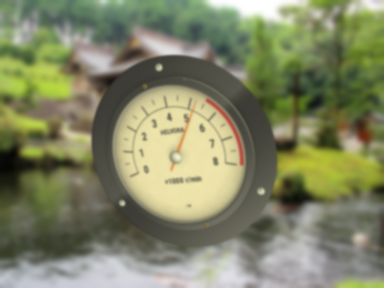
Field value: {"value": 5250, "unit": "rpm"}
